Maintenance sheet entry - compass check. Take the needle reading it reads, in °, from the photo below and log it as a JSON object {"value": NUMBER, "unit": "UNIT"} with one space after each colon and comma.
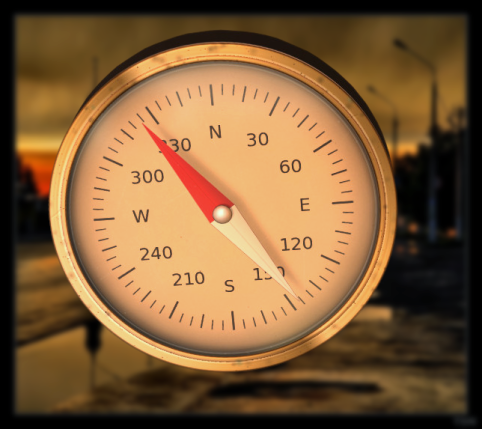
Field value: {"value": 325, "unit": "°"}
